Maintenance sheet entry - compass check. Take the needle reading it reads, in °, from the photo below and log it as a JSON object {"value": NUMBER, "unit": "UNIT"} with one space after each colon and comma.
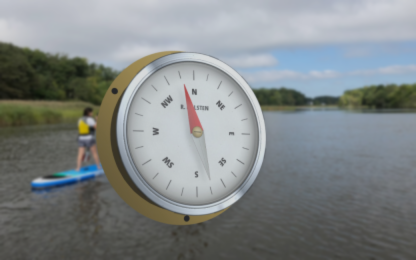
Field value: {"value": 345, "unit": "°"}
